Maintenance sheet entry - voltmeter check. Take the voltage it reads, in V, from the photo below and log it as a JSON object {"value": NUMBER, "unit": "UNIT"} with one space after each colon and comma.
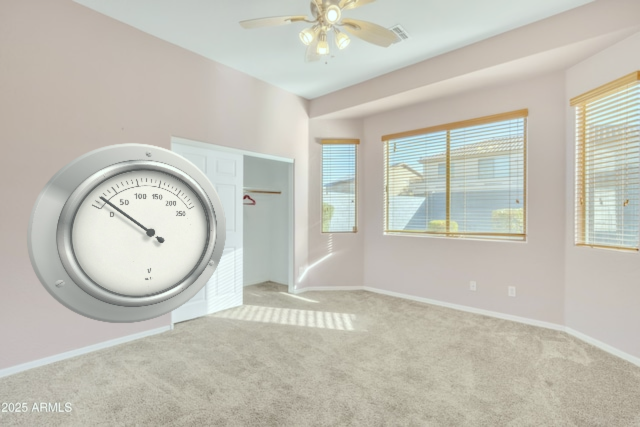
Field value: {"value": 20, "unit": "V"}
